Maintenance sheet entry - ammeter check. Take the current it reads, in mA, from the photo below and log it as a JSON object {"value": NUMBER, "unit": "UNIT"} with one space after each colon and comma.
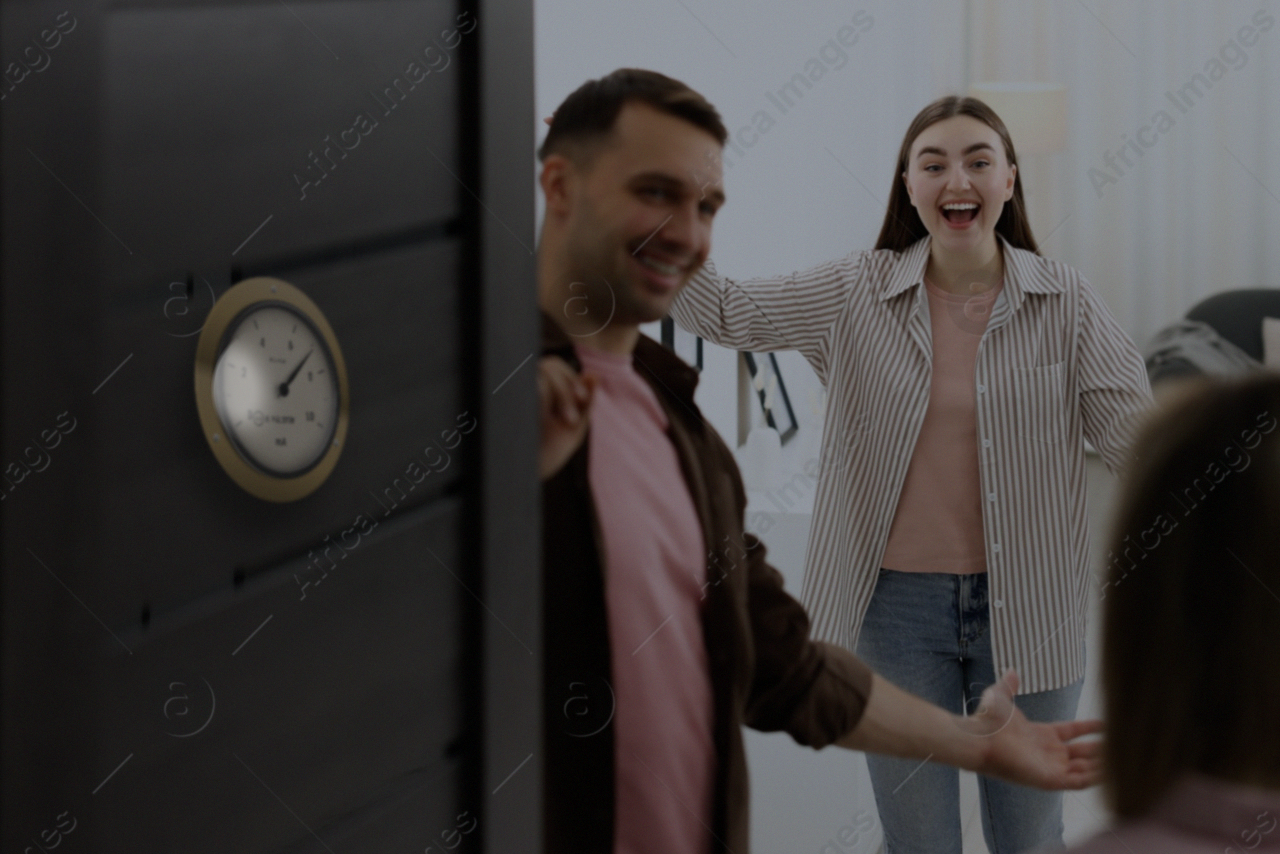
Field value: {"value": 7, "unit": "mA"}
